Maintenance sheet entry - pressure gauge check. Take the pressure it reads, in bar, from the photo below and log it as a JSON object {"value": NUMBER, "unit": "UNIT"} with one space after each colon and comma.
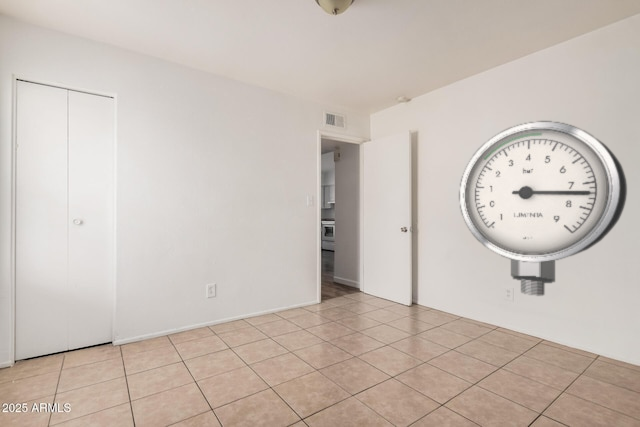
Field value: {"value": 7.4, "unit": "bar"}
